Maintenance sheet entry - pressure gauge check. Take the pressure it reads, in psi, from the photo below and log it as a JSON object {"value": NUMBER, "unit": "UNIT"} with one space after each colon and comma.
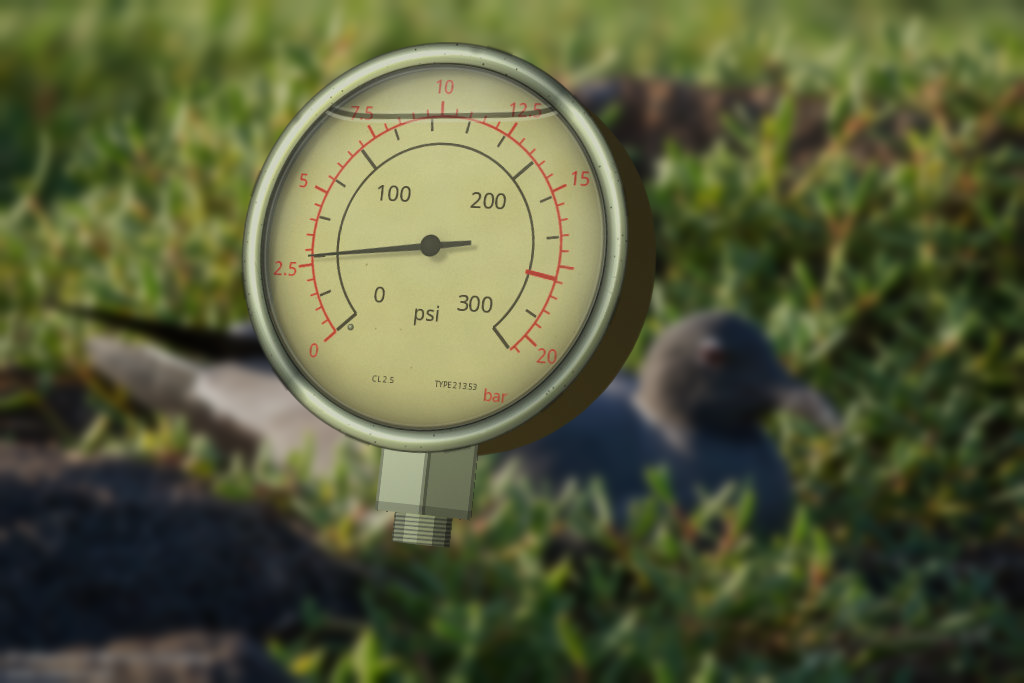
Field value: {"value": 40, "unit": "psi"}
